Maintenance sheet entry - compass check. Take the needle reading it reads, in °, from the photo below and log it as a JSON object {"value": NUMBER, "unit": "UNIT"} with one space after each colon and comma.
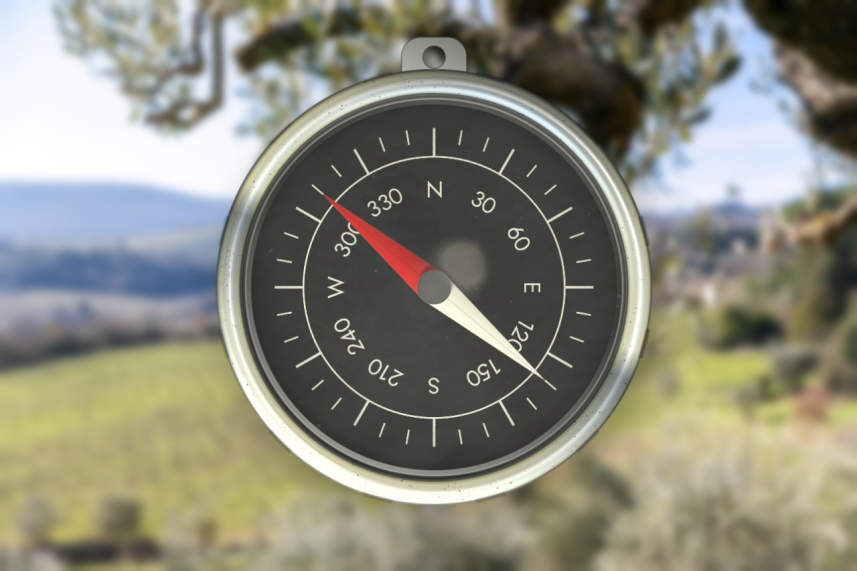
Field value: {"value": 310, "unit": "°"}
